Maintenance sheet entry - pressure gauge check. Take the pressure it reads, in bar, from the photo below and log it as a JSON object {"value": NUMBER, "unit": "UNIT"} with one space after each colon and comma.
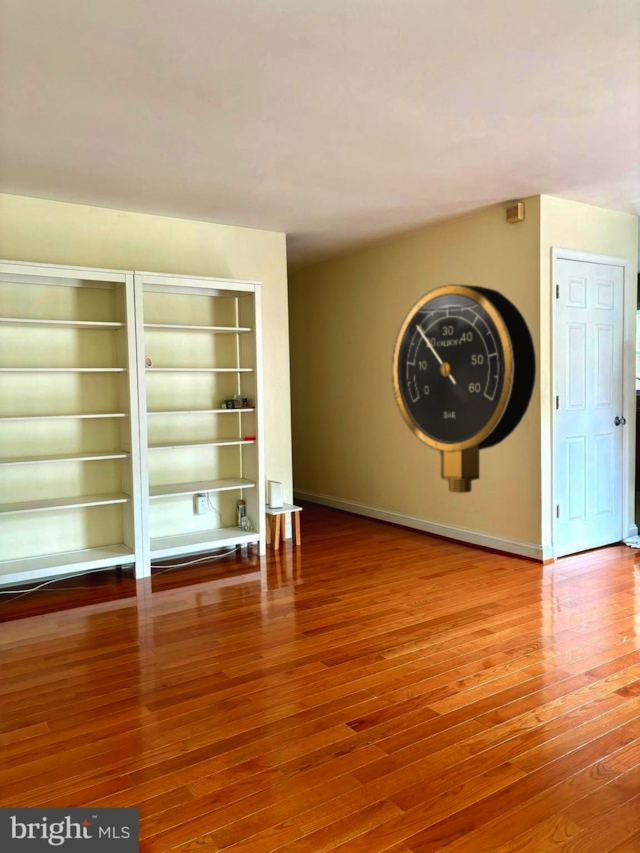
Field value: {"value": 20, "unit": "bar"}
